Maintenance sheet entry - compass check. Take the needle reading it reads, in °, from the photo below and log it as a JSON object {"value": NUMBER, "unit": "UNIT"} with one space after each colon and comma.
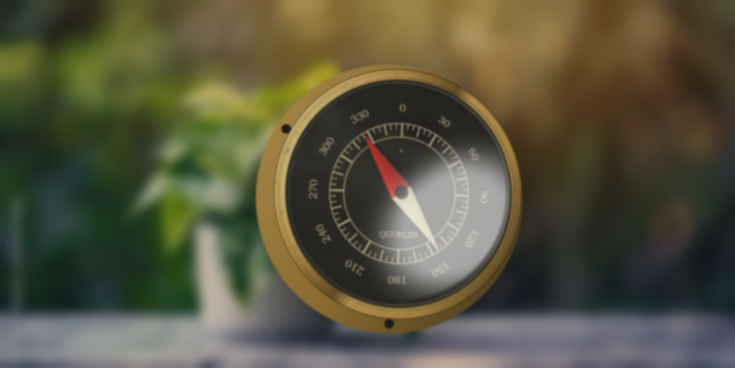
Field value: {"value": 325, "unit": "°"}
